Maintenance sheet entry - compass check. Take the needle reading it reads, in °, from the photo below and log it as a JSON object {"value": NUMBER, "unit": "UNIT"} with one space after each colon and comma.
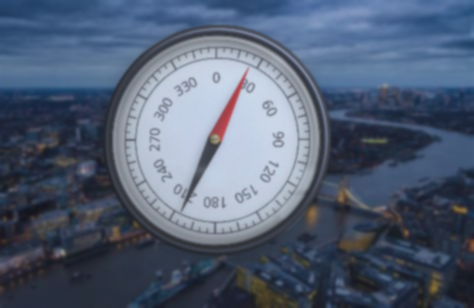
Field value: {"value": 25, "unit": "°"}
